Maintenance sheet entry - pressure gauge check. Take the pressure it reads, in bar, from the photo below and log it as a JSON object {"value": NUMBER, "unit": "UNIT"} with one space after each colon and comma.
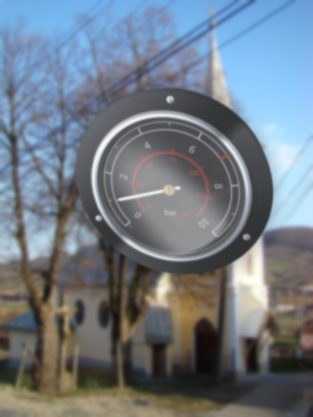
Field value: {"value": 1, "unit": "bar"}
